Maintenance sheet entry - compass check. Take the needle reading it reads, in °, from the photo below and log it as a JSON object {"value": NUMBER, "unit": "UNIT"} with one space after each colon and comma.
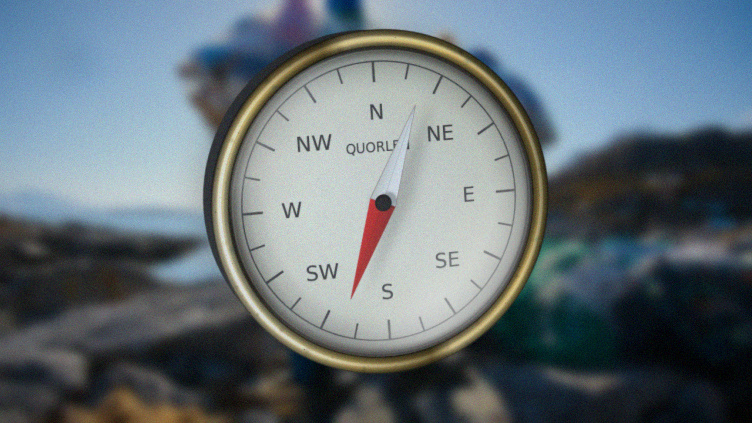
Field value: {"value": 202.5, "unit": "°"}
